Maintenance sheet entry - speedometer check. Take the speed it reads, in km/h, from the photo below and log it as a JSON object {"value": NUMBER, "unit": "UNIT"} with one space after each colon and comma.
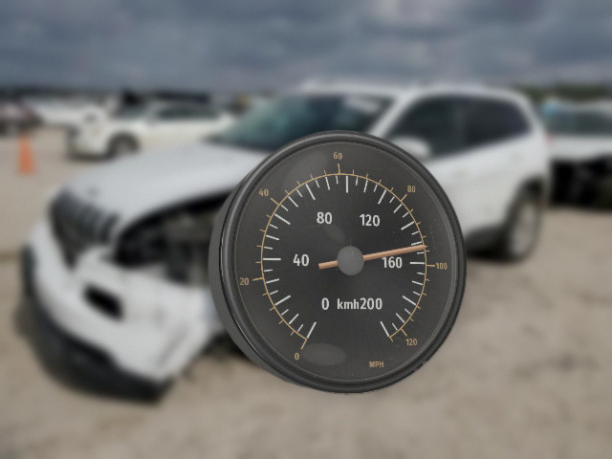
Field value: {"value": 152.5, "unit": "km/h"}
